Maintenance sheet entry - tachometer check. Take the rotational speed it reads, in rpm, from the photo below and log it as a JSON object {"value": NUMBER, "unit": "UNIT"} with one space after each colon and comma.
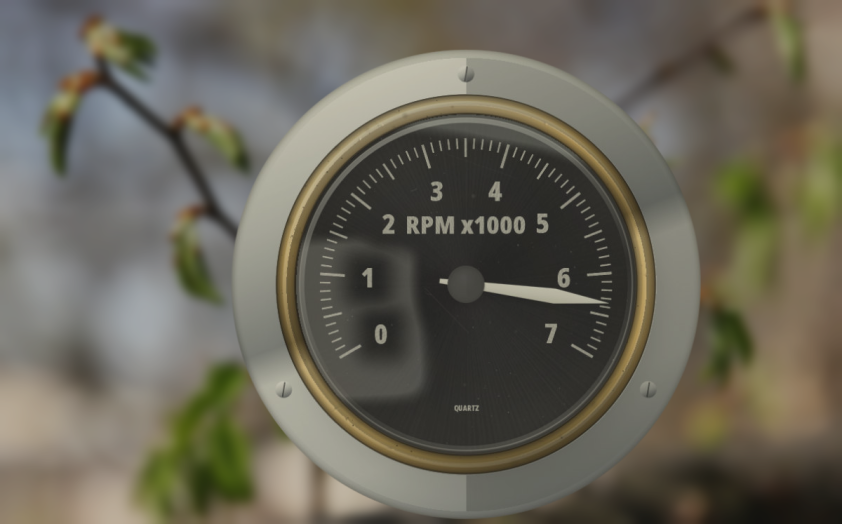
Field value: {"value": 6350, "unit": "rpm"}
